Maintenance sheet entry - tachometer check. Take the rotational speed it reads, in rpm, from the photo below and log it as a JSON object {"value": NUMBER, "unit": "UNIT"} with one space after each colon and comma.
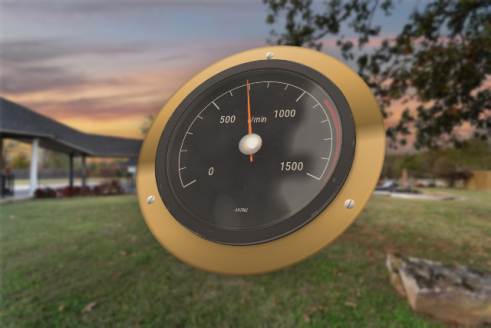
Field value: {"value": 700, "unit": "rpm"}
